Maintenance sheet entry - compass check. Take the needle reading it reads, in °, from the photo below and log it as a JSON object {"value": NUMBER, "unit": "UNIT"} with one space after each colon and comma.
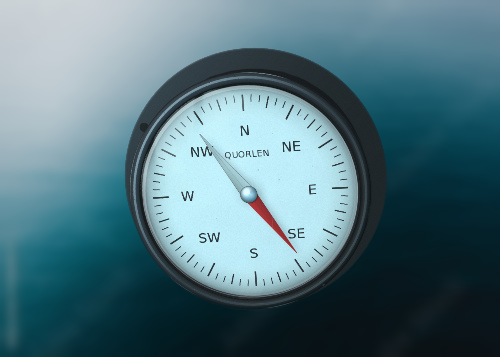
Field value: {"value": 145, "unit": "°"}
